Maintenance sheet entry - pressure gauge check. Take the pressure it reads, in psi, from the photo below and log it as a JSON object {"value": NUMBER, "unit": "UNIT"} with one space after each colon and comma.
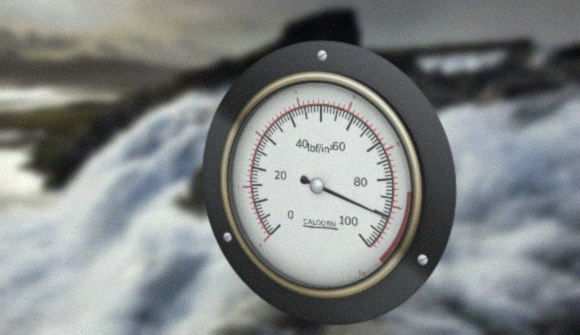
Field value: {"value": 90, "unit": "psi"}
